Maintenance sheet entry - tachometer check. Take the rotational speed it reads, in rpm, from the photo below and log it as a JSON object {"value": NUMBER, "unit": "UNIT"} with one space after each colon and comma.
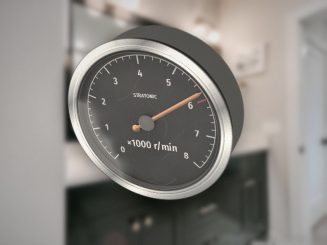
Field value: {"value": 5800, "unit": "rpm"}
